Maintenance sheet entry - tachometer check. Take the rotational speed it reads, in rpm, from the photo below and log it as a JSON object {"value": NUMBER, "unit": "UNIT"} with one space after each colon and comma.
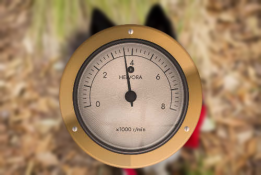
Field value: {"value": 3600, "unit": "rpm"}
